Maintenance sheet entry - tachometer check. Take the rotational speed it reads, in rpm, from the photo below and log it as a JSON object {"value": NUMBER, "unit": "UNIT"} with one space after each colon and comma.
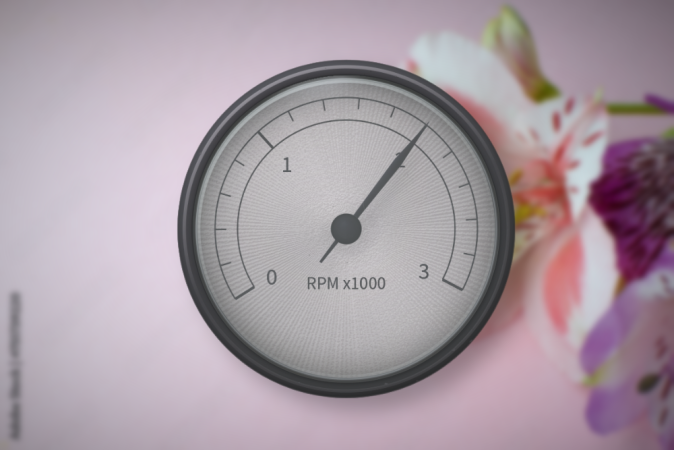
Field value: {"value": 2000, "unit": "rpm"}
